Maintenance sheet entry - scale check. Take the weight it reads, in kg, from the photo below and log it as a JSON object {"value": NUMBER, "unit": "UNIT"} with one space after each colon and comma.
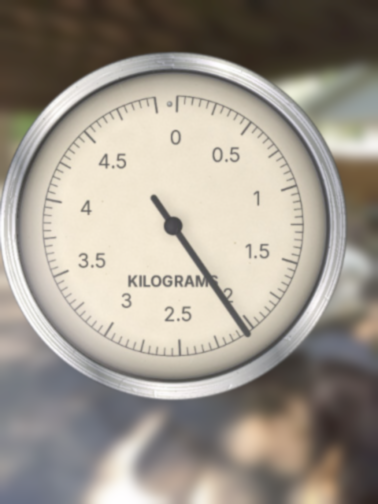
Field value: {"value": 2.05, "unit": "kg"}
